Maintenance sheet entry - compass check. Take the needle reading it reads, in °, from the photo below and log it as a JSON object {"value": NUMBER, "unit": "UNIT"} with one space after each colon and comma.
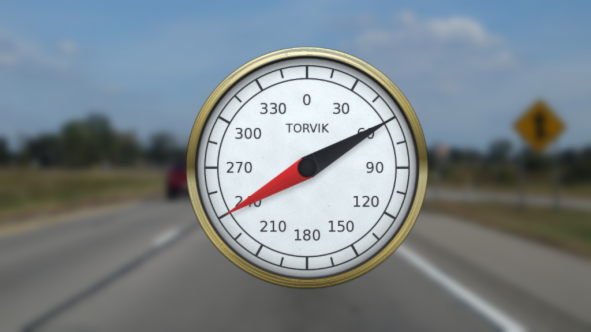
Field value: {"value": 240, "unit": "°"}
